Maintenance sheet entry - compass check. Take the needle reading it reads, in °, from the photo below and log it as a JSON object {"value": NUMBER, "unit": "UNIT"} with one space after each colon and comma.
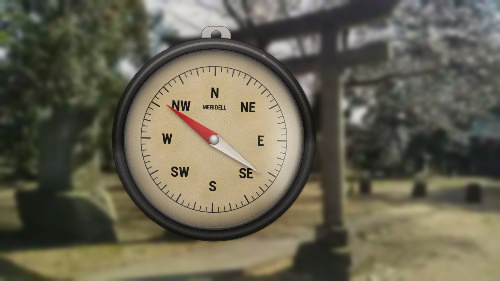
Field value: {"value": 305, "unit": "°"}
